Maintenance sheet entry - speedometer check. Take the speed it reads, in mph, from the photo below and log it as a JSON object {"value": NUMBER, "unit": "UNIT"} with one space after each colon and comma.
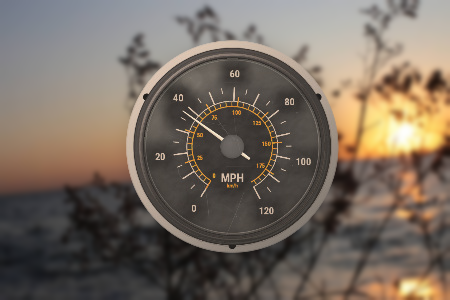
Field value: {"value": 37.5, "unit": "mph"}
